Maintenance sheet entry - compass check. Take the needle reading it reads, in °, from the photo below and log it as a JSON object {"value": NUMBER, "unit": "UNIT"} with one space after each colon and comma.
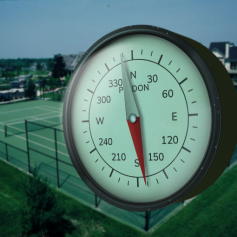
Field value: {"value": 170, "unit": "°"}
